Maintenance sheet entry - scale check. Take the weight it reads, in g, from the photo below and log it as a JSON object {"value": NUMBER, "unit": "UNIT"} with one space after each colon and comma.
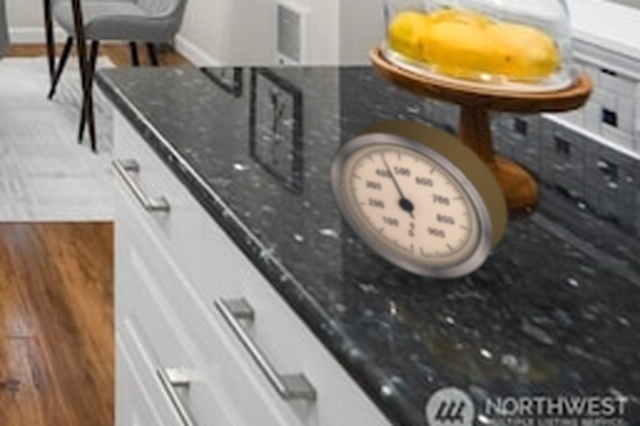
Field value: {"value": 450, "unit": "g"}
